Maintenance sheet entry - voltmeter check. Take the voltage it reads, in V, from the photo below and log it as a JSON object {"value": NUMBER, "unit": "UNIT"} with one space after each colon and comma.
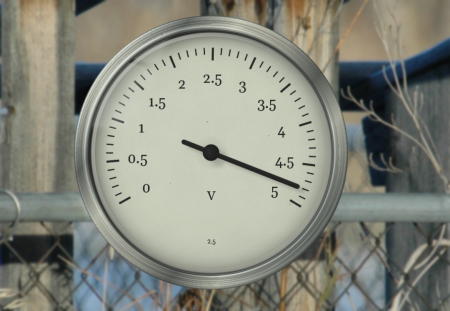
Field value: {"value": 4.8, "unit": "V"}
